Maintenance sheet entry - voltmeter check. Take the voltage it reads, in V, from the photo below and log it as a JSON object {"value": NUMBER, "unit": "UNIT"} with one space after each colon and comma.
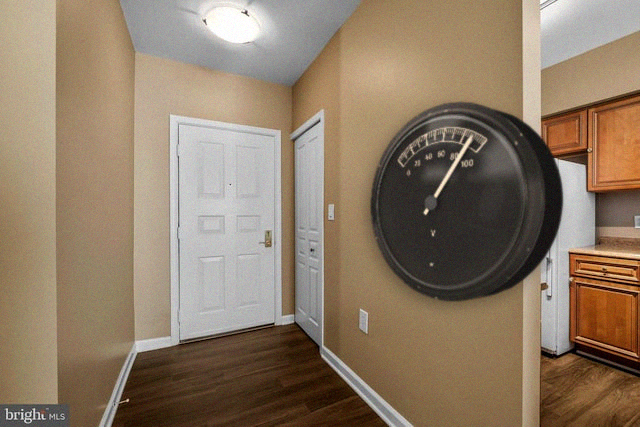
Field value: {"value": 90, "unit": "V"}
